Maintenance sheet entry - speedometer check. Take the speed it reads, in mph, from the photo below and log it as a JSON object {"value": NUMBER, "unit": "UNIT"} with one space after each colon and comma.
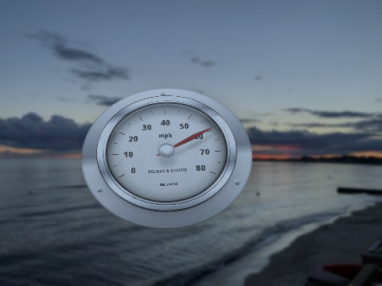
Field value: {"value": 60, "unit": "mph"}
